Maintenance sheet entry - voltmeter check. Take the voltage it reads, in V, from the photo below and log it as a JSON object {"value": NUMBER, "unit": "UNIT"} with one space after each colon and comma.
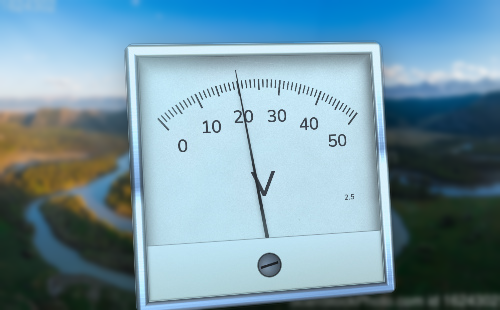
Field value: {"value": 20, "unit": "V"}
